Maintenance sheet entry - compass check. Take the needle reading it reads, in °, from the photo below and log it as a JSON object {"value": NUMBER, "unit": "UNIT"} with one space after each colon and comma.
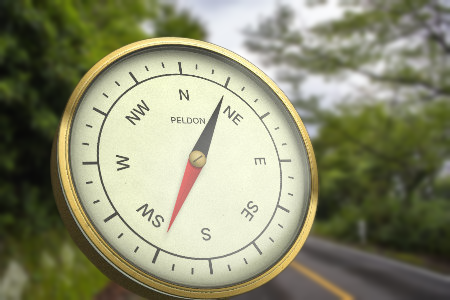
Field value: {"value": 210, "unit": "°"}
